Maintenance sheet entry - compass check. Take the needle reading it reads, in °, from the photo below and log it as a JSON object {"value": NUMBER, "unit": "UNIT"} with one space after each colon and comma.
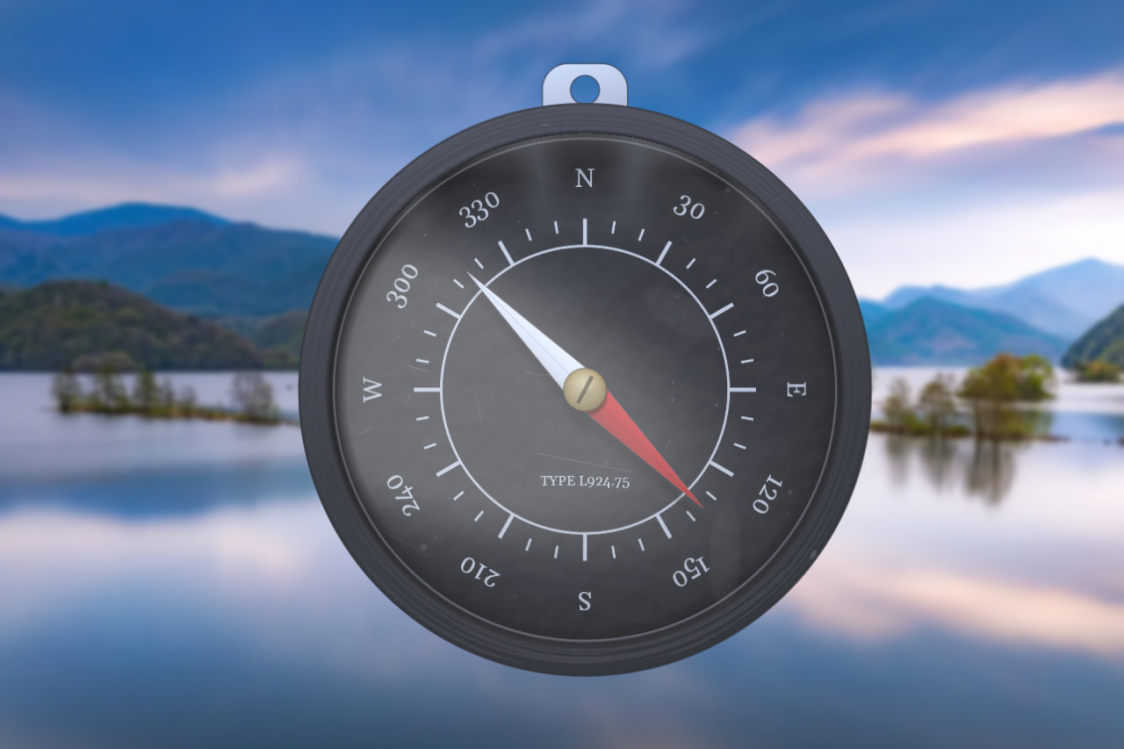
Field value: {"value": 135, "unit": "°"}
